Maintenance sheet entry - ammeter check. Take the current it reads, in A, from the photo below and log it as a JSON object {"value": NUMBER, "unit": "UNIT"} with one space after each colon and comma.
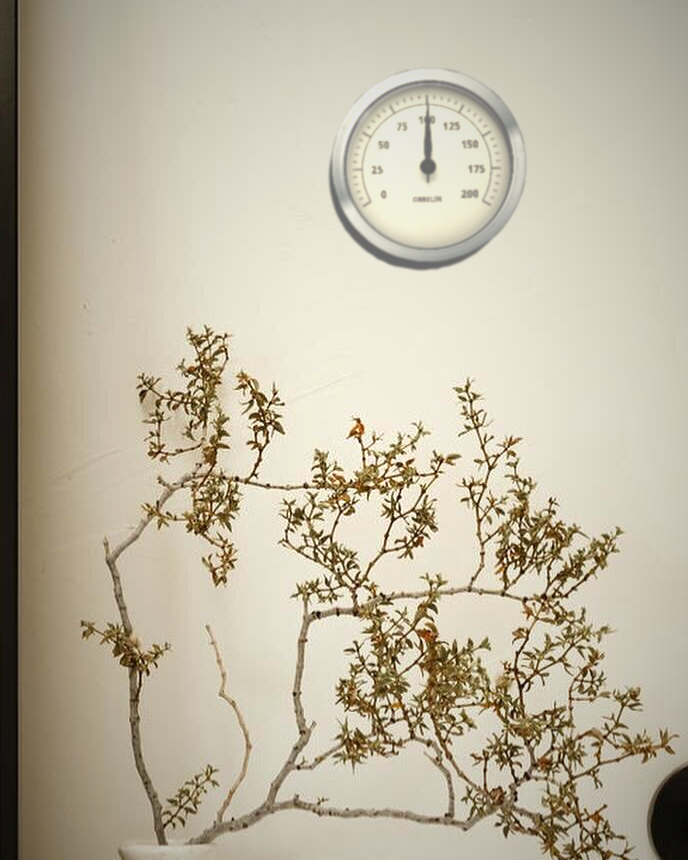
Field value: {"value": 100, "unit": "A"}
